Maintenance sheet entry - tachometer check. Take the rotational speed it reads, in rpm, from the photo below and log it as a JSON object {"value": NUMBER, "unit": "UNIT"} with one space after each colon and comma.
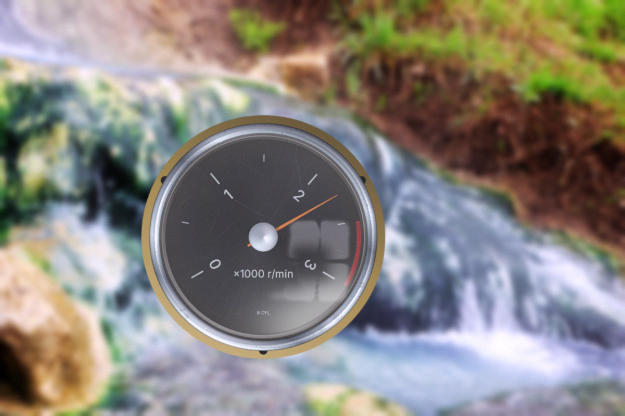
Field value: {"value": 2250, "unit": "rpm"}
